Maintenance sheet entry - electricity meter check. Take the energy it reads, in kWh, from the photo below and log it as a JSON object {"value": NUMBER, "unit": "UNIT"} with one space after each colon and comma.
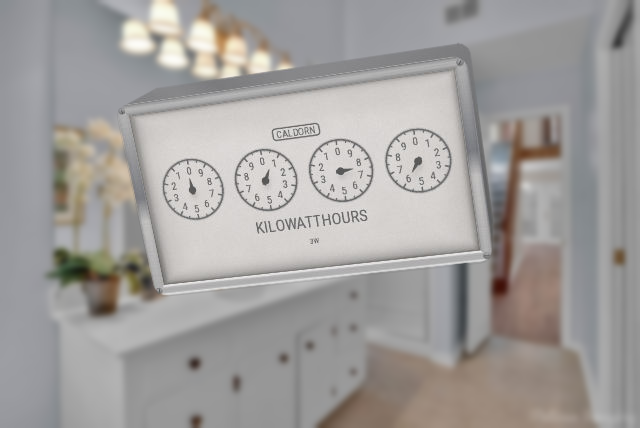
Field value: {"value": 76, "unit": "kWh"}
